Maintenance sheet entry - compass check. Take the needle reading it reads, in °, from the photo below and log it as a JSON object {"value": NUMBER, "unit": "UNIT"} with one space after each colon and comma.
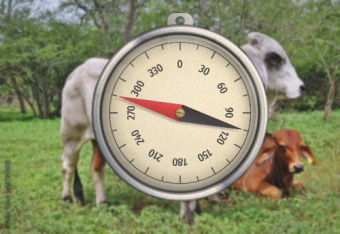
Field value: {"value": 285, "unit": "°"}
